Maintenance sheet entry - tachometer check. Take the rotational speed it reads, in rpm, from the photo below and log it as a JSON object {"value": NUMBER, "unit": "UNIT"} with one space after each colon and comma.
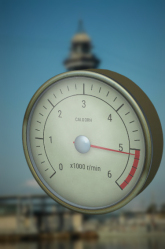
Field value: {"value": 5100, "unit": "rpm"}
